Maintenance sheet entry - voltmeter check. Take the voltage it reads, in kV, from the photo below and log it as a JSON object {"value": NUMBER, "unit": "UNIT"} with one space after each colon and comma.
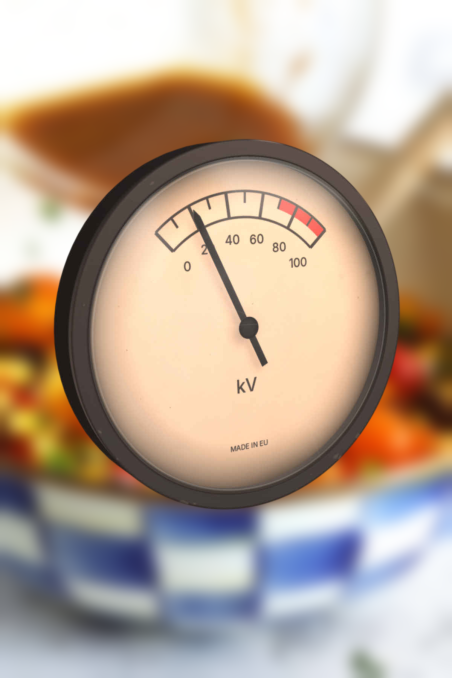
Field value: {"value": 20, "unit": "kV"}
